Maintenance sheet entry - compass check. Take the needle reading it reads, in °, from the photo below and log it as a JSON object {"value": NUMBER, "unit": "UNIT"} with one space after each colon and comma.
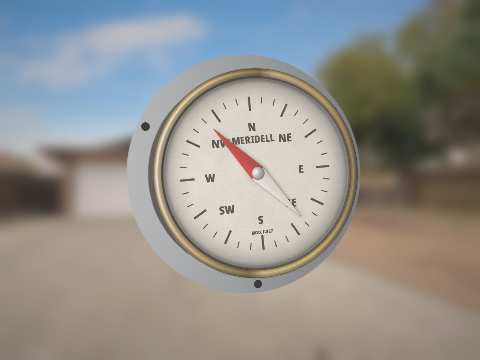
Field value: {"value": 320, "unit": "°"}
